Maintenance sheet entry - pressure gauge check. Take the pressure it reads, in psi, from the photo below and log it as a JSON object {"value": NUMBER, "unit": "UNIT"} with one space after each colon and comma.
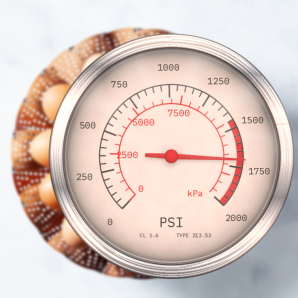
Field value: {"value": 1700, "unit": "psi"}
